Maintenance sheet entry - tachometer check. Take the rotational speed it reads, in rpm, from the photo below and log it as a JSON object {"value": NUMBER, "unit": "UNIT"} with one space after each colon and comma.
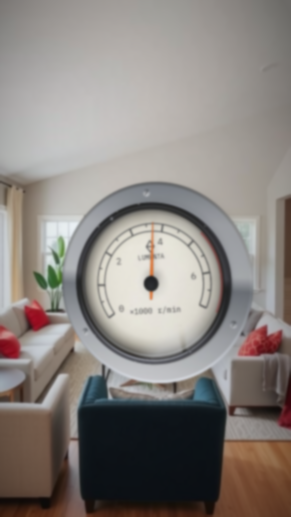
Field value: {"value": 3750, "unit": "rpm"}
